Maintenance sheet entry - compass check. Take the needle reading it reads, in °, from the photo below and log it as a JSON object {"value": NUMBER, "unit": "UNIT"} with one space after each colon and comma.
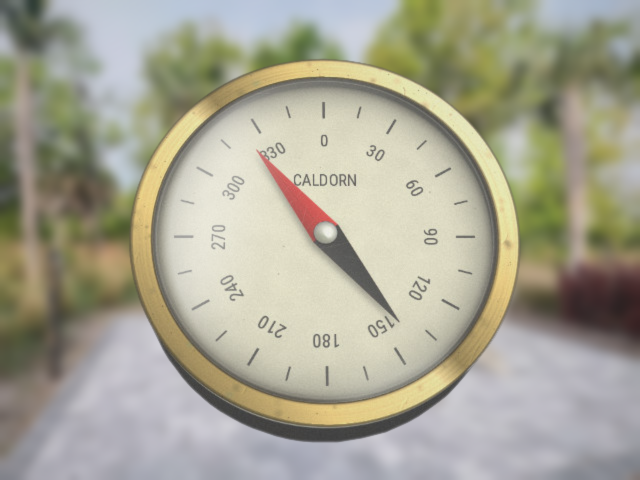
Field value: {"value": 322.5, "unit": "°"}
